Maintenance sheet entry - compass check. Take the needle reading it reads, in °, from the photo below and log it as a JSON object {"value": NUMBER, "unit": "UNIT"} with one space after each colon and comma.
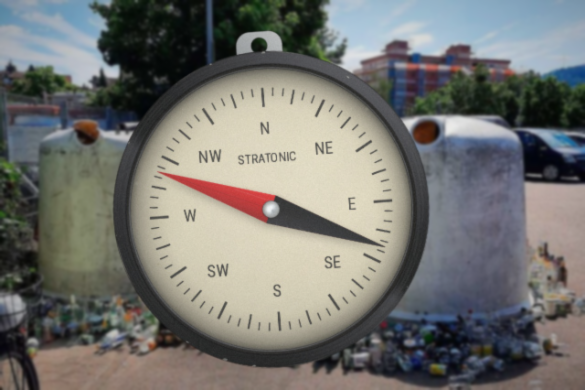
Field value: {"value": 292.5, "unit": "°"}
